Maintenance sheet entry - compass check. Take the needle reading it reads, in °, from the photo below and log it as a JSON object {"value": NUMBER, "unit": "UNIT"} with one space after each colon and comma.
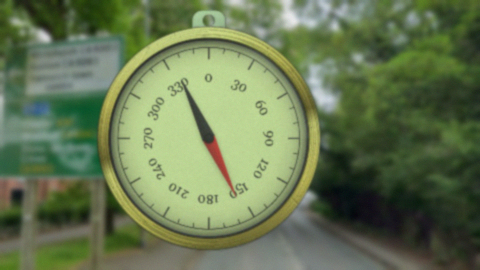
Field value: {"value": 155, "unit": "°"}
